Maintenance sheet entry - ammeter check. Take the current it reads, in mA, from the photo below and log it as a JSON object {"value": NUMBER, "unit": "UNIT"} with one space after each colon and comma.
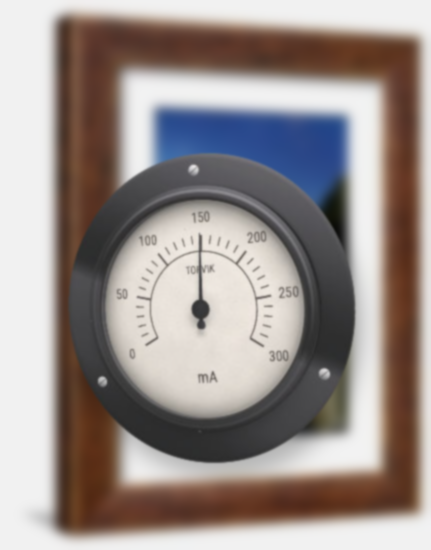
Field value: {"value": 150, "unit": "mA"}
